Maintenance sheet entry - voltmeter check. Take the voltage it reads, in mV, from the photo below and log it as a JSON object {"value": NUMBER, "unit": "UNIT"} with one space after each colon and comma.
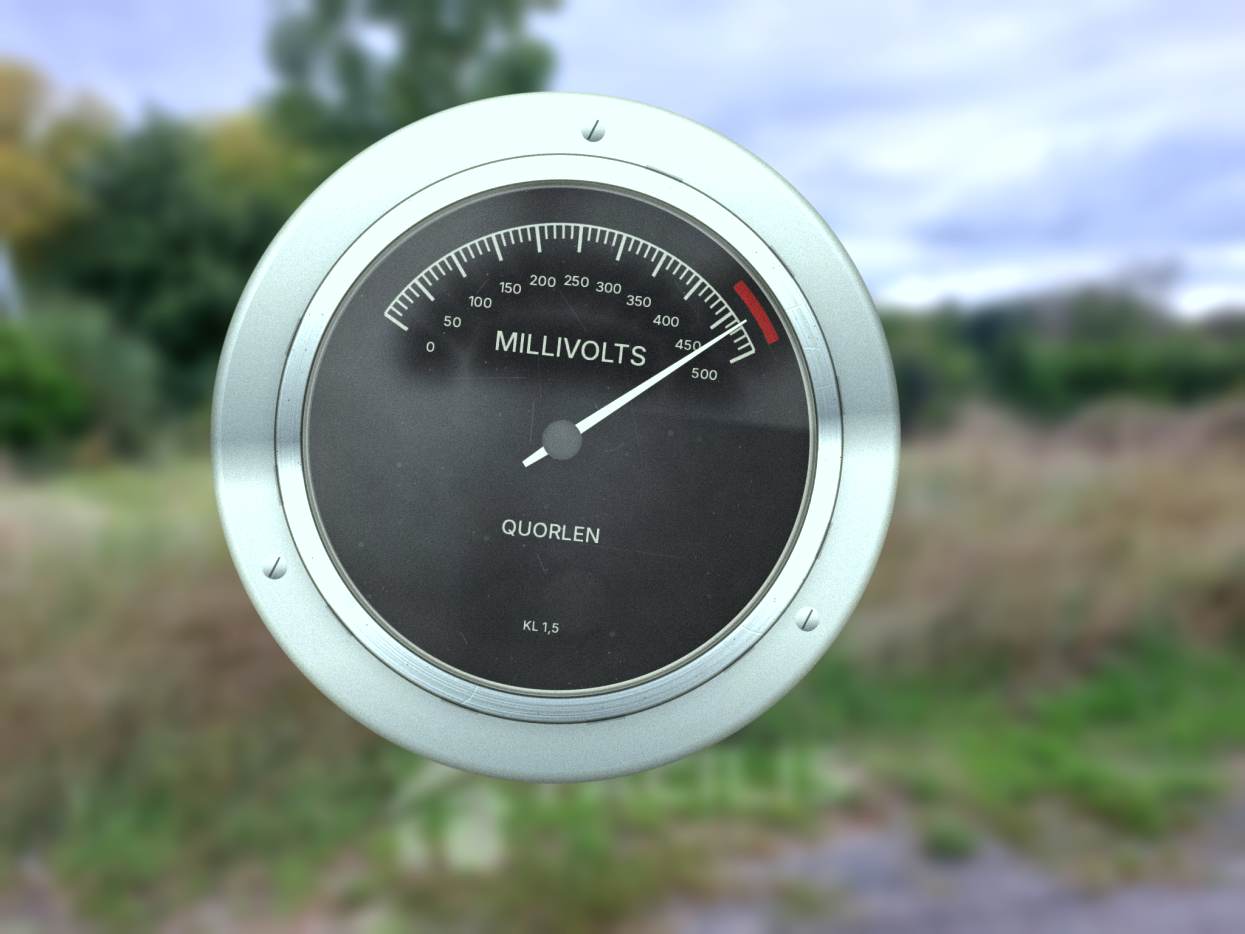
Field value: {"value": 465, "unit": "mV"}
